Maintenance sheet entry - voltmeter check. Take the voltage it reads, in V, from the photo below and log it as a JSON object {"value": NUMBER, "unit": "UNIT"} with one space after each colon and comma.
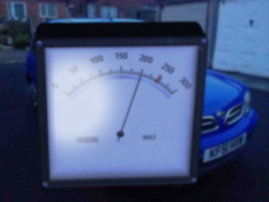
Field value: {"value": 200, "unit": "V"}
